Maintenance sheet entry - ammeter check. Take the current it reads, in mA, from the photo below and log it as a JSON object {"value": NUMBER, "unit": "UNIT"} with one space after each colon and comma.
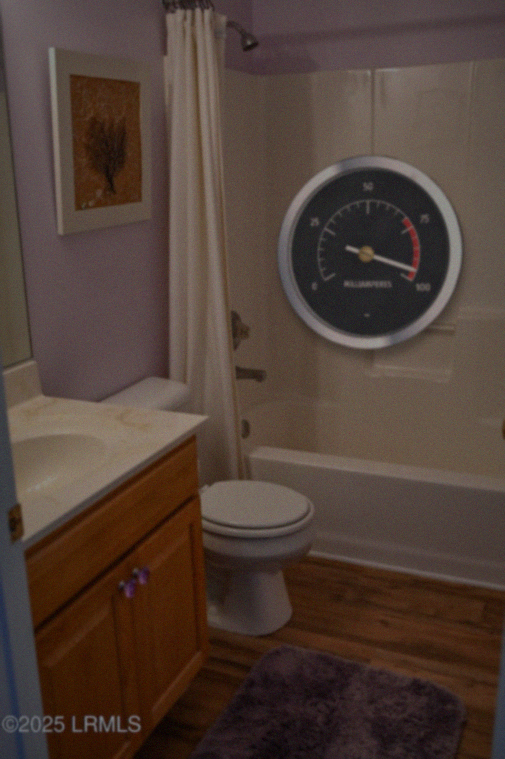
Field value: {"value": 95, "unit": "mA"}
